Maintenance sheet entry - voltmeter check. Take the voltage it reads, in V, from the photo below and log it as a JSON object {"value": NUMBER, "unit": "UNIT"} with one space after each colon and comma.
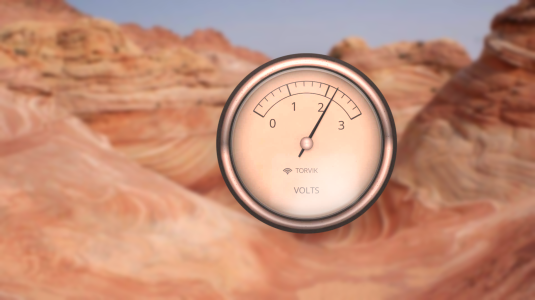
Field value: {"value": 2.2, "unit": "V"}
